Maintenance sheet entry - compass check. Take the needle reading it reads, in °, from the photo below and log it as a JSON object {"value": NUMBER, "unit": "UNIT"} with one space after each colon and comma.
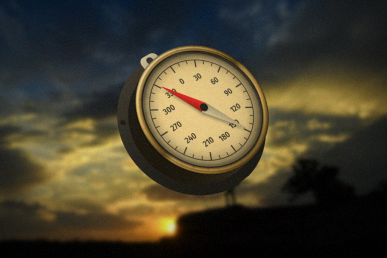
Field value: {"value": 330, "unit": "°"}
